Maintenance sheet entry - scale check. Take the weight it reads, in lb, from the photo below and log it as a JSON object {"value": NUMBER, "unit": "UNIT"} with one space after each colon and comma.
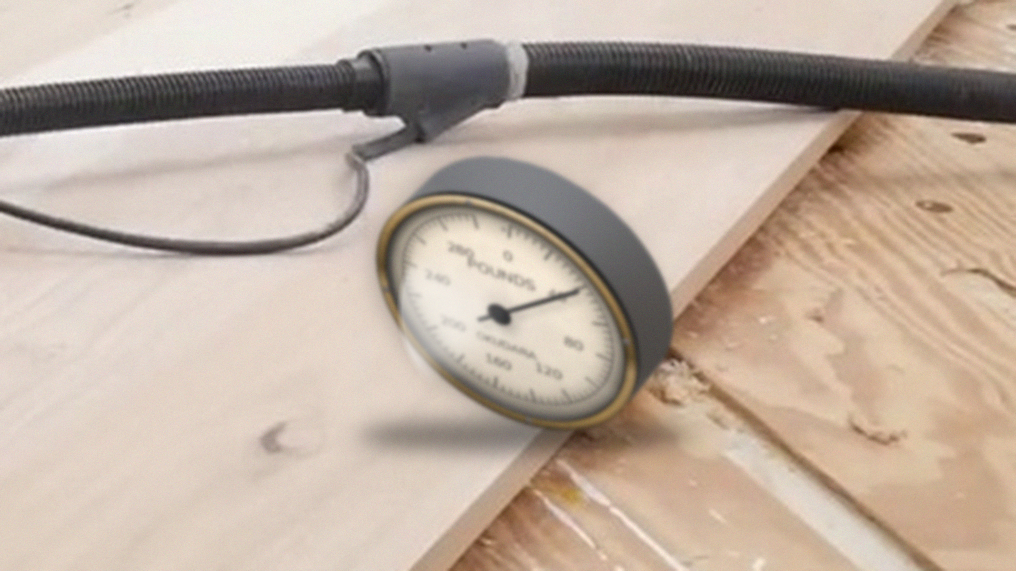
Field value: {"value": 40, "unit": "lb"}
